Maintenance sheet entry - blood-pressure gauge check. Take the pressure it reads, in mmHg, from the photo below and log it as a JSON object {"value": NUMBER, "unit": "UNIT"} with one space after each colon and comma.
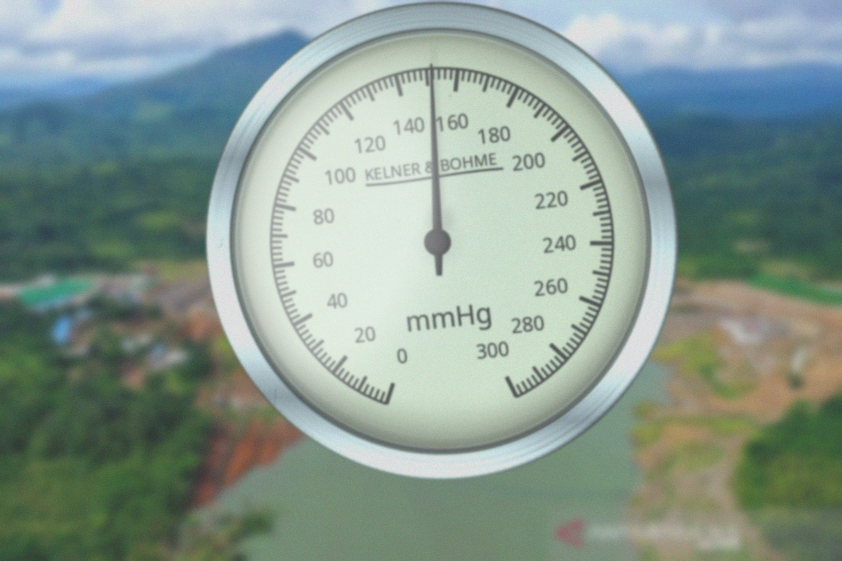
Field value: {"value": 152, "unit": "mmHg"}
